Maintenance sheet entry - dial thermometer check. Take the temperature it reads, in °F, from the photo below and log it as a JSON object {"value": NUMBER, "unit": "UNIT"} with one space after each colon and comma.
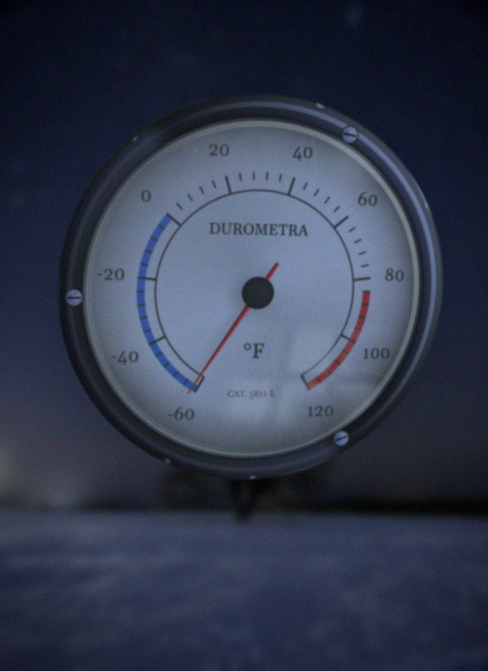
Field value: {"value": -58, "unit": "°F"}
